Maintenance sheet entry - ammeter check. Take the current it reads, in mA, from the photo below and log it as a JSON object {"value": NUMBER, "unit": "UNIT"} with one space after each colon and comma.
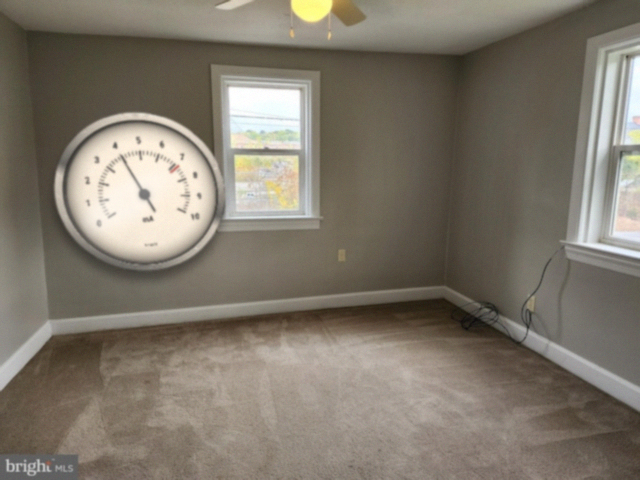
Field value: {"value": 4, "unit": "mA"}
